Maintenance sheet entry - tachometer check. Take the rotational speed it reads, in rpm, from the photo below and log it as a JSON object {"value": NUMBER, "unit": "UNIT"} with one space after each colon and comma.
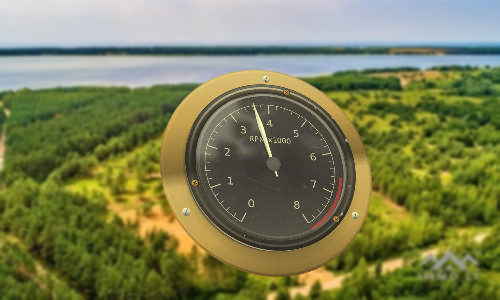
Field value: {"value": 3600, "unit": "rpm"}
